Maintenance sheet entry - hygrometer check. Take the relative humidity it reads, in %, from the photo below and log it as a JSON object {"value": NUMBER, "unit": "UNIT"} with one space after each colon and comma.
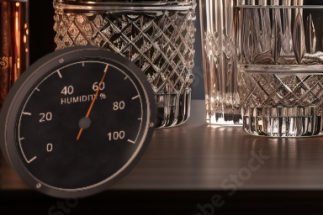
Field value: {"value": 60, "unit": "%"}
